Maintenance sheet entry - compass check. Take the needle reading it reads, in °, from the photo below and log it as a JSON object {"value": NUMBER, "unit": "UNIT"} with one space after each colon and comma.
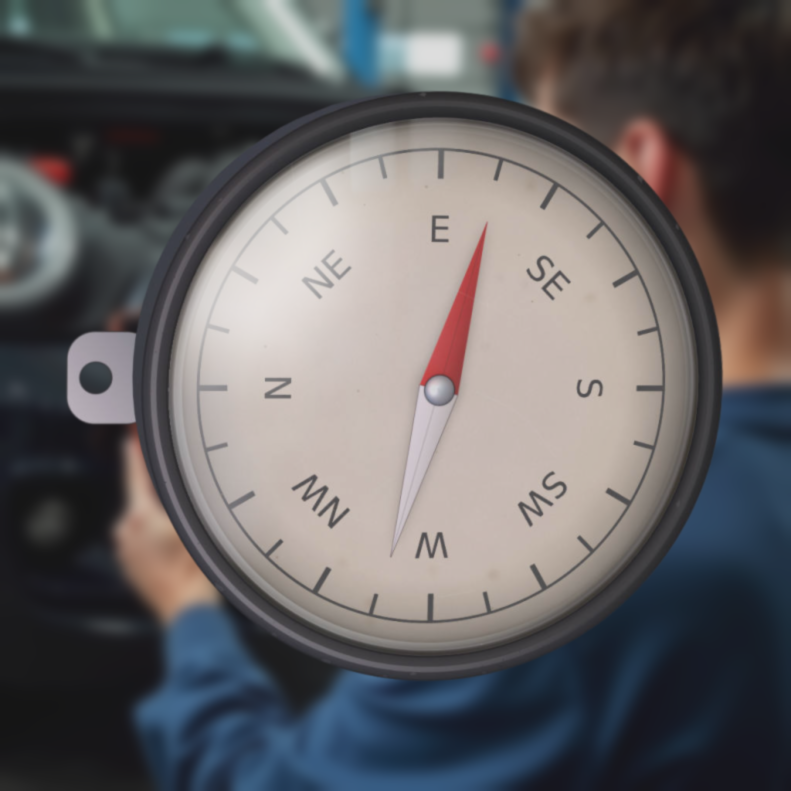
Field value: {"value": 105, "unit": "°"}
